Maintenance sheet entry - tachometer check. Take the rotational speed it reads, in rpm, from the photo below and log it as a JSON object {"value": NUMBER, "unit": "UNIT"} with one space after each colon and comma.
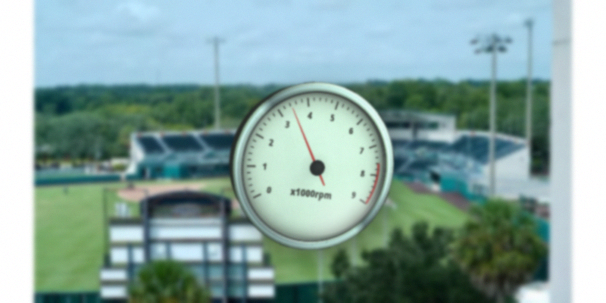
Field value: {"value": 3400, "unit": "rpm"}
